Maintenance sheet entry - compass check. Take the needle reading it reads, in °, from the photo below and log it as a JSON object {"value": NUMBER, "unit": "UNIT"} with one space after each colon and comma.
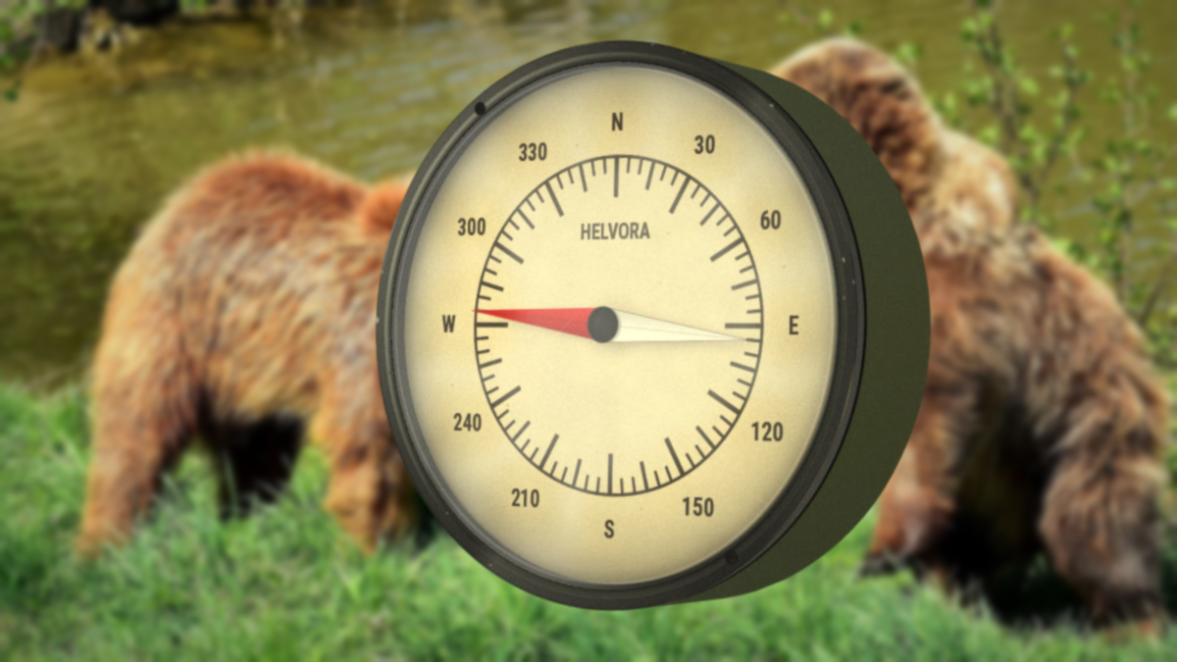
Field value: {"value": 275, "unit": "°"}
